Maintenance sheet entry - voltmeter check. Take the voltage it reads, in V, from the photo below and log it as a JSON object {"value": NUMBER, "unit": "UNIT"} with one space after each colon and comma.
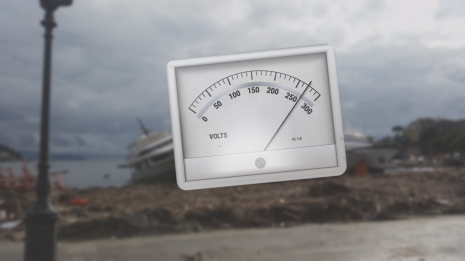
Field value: {"value": 270, "unit": "V"}
